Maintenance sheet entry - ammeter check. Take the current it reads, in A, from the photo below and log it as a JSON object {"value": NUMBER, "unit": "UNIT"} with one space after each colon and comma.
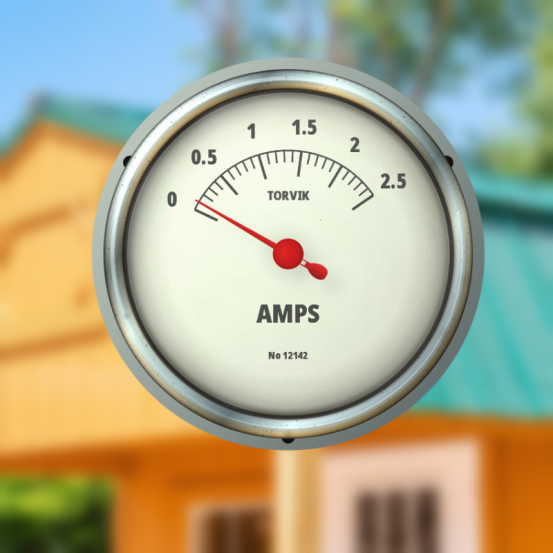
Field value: {"value": 0.1, "unit": "A"}
